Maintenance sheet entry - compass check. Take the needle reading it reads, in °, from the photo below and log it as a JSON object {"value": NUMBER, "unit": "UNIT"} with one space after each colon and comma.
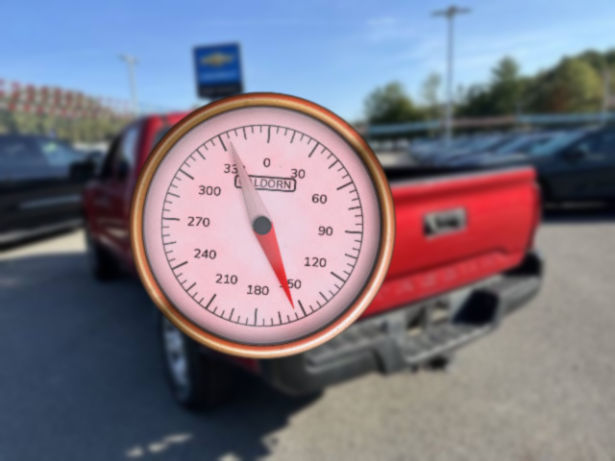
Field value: {"value": 155, "unit": "°"}
